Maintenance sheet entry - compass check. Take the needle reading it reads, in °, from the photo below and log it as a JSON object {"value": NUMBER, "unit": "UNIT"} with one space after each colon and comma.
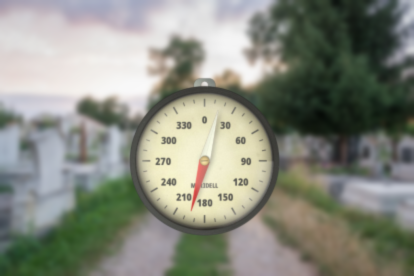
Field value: {"value": 195, "unit": "°"}
